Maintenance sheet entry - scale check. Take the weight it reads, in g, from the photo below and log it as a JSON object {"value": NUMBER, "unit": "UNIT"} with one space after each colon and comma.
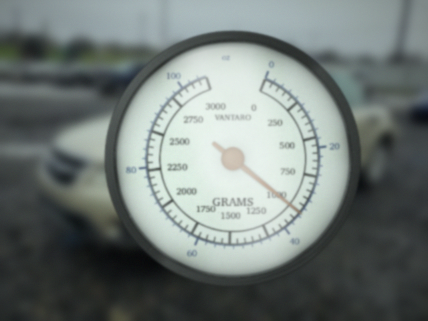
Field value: {"value": 1000, "unit": "g"}
